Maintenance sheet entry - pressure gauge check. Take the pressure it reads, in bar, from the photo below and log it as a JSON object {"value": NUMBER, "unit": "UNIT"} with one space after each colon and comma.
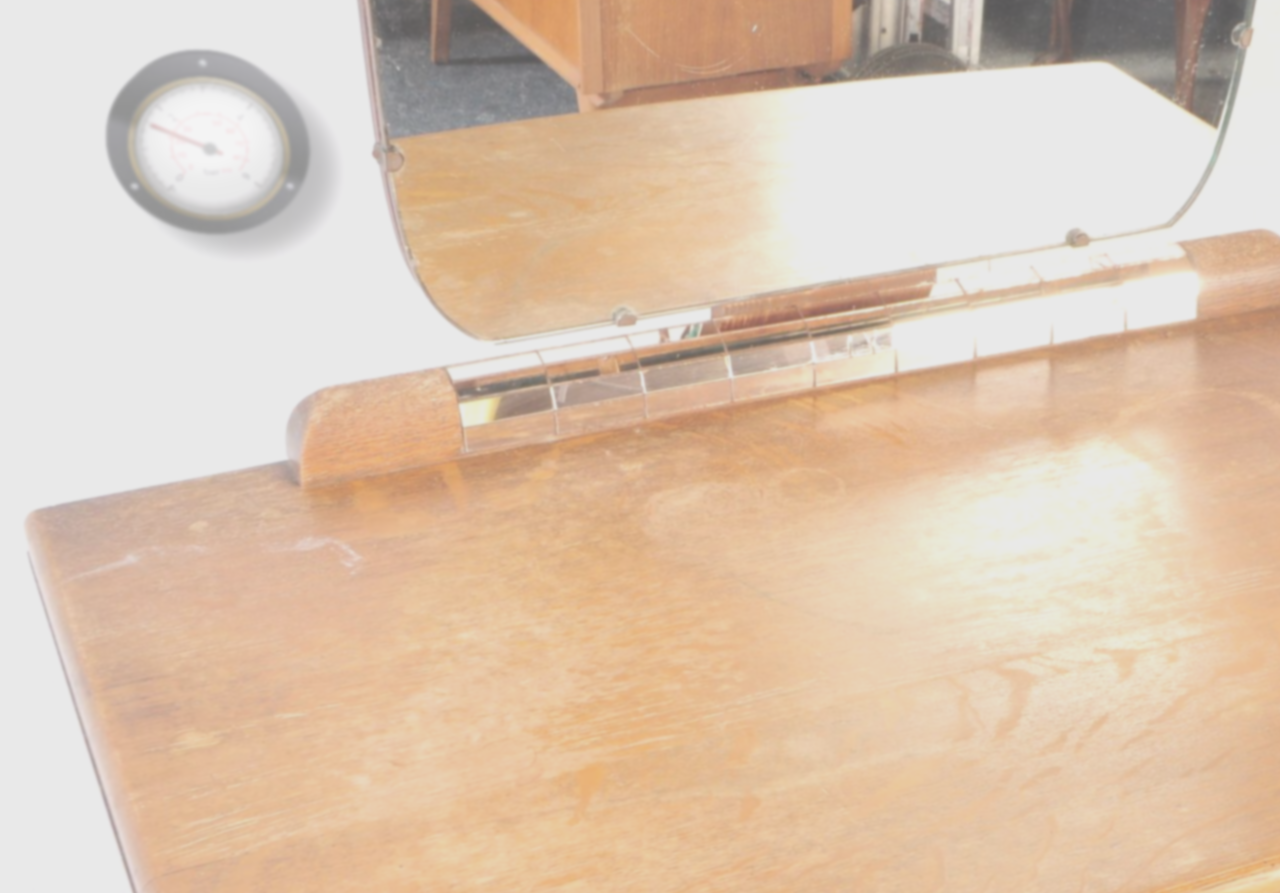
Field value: {"value": 1.6, "unit": "bar"}
